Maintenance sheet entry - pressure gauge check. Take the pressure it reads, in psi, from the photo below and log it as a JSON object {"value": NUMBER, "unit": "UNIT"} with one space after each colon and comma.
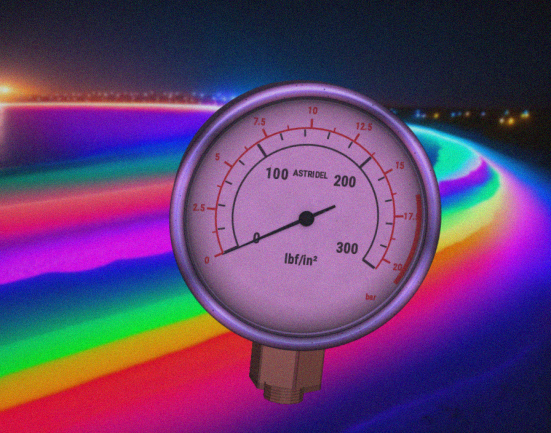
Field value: {"value": 0, "unit": "psi"}
